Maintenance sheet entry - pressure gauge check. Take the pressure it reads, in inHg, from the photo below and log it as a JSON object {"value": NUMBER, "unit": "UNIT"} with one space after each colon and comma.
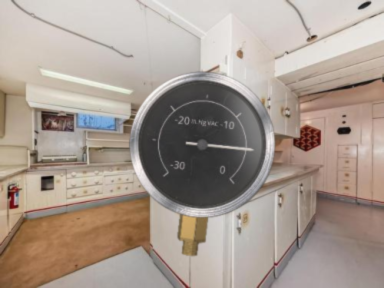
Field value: {"value": -5, "unit": "inHg"}
